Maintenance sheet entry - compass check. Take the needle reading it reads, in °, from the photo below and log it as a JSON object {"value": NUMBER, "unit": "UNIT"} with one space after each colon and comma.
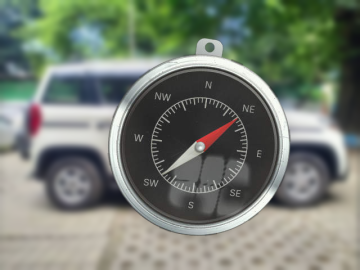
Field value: {"value": 45, "unit": "°"}
